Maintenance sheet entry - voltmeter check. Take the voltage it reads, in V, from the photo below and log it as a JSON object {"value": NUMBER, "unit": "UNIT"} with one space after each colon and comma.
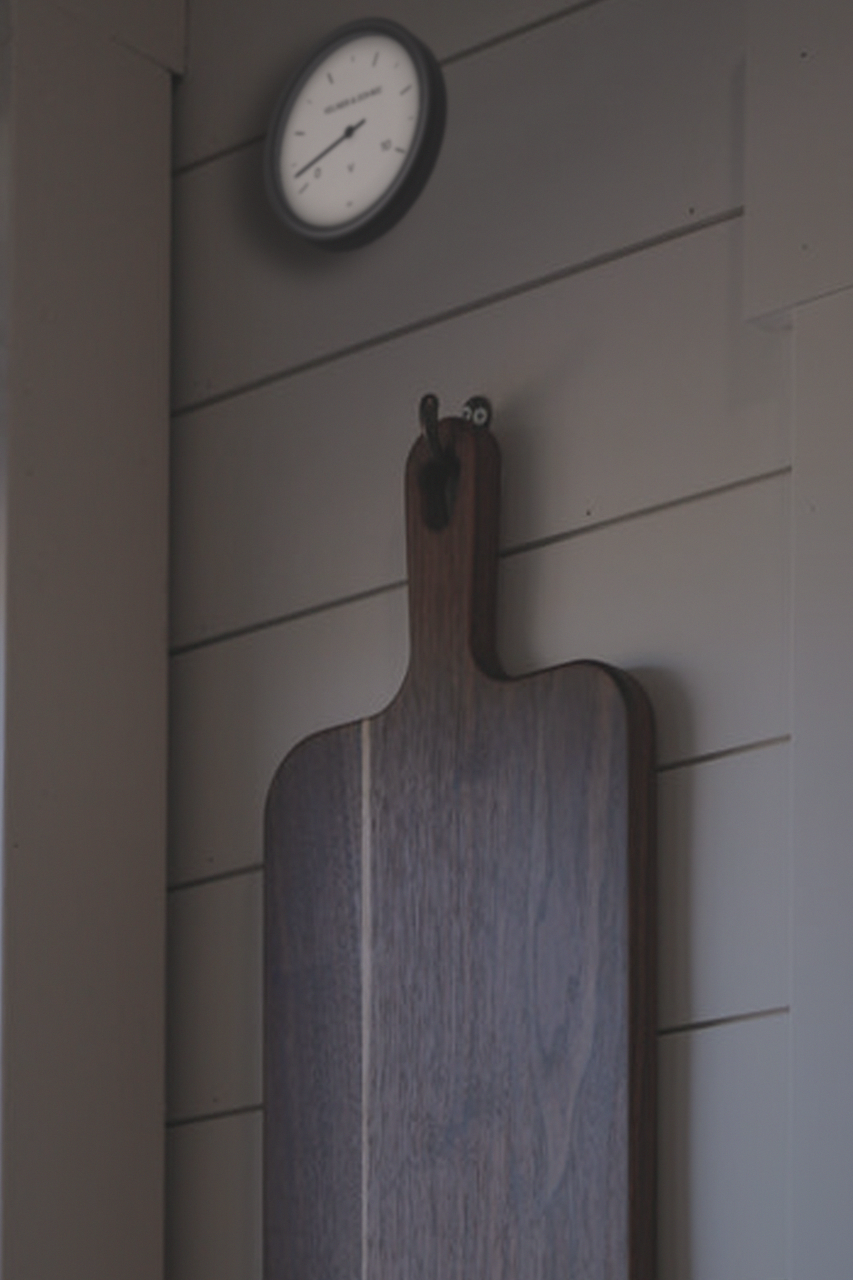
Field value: {"value": 0.5, "unit": "V"}
